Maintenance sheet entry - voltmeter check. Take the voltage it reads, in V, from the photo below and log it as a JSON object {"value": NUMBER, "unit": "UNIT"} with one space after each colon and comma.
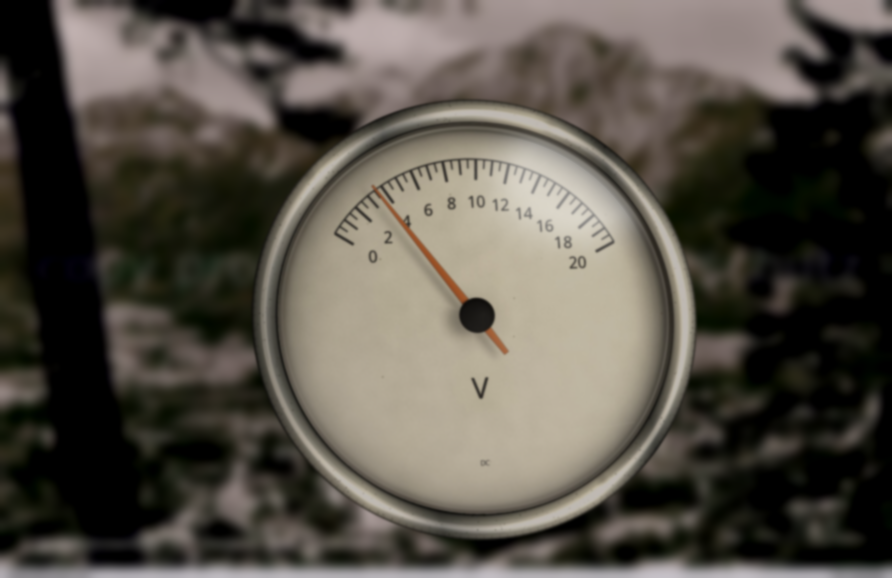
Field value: {"value": 3.5, "unit": "V"}
